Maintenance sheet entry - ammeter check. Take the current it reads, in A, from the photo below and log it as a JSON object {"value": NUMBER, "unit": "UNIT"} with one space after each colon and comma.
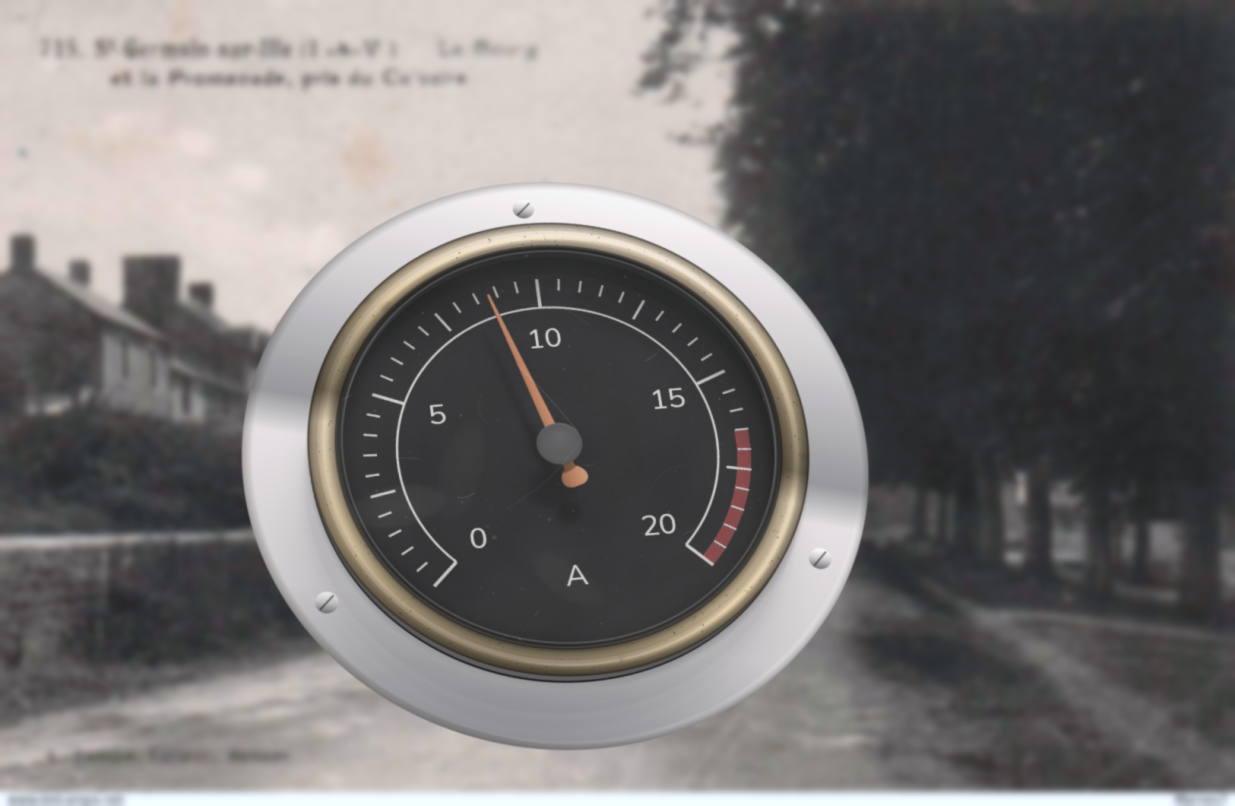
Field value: {"value": 8.75, "unit": "A"}
